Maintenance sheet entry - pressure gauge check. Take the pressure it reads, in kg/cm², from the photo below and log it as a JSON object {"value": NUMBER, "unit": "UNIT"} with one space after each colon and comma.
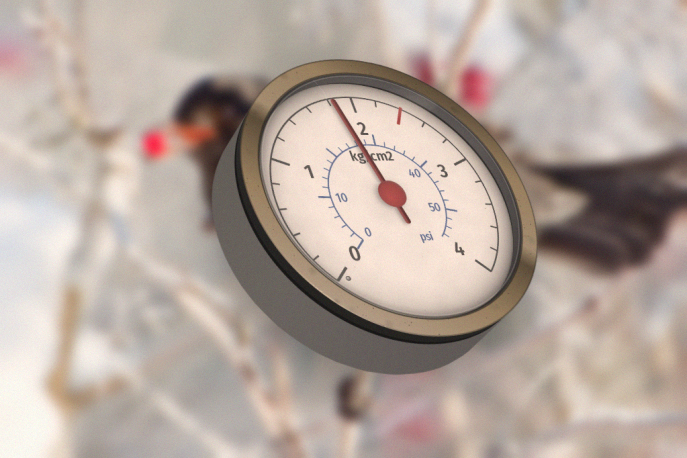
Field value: {"value": 1.8, "unit": "kg/cm²"}
